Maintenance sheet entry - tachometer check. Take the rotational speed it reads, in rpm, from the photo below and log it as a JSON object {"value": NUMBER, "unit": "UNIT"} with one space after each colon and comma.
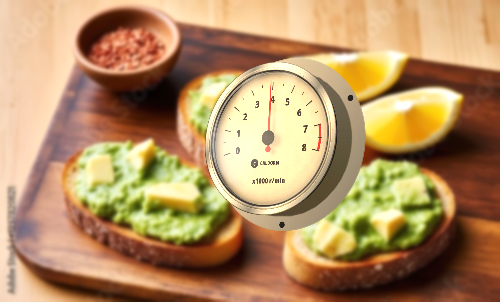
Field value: {"value": 4000, "unit": "rpm"}
